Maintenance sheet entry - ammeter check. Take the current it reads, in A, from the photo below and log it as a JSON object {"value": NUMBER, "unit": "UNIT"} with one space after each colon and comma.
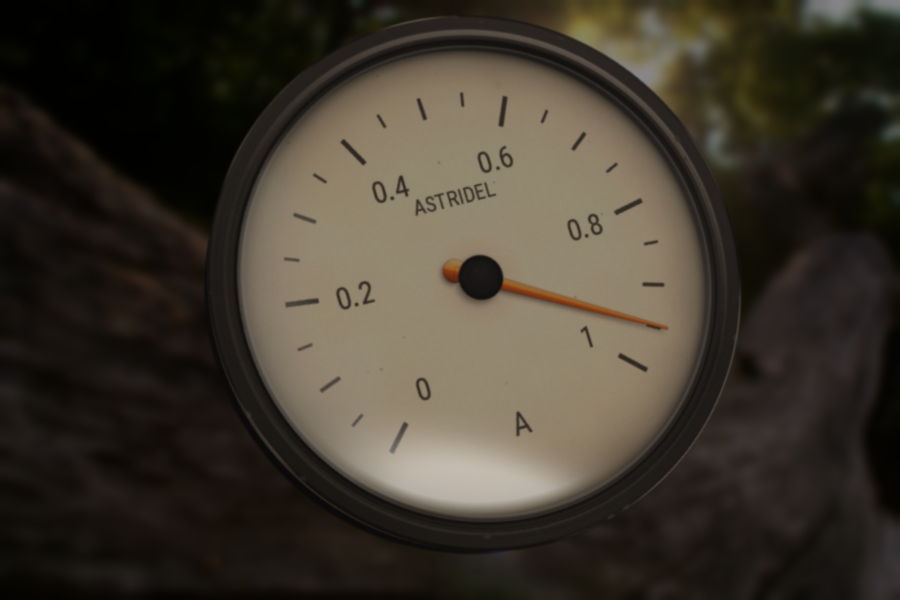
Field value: {"value": 0.95, "unit": "A"}
